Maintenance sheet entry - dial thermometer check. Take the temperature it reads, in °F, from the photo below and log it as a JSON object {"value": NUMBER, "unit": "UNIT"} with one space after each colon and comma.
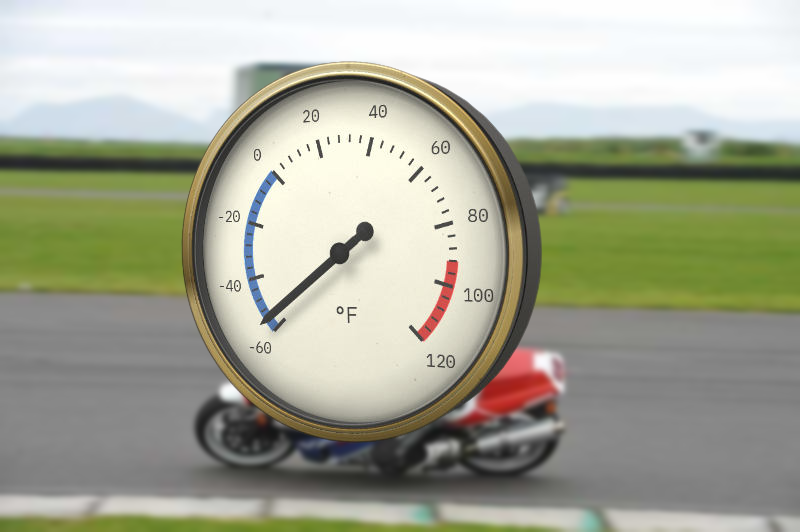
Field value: {"value": -56, "unit": "°F"}
